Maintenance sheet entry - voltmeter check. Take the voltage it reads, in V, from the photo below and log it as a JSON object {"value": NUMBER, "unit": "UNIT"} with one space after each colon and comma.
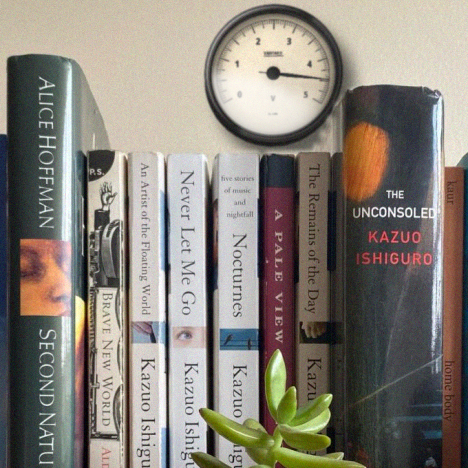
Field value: {"value": 4.5, "unit": "V"}
